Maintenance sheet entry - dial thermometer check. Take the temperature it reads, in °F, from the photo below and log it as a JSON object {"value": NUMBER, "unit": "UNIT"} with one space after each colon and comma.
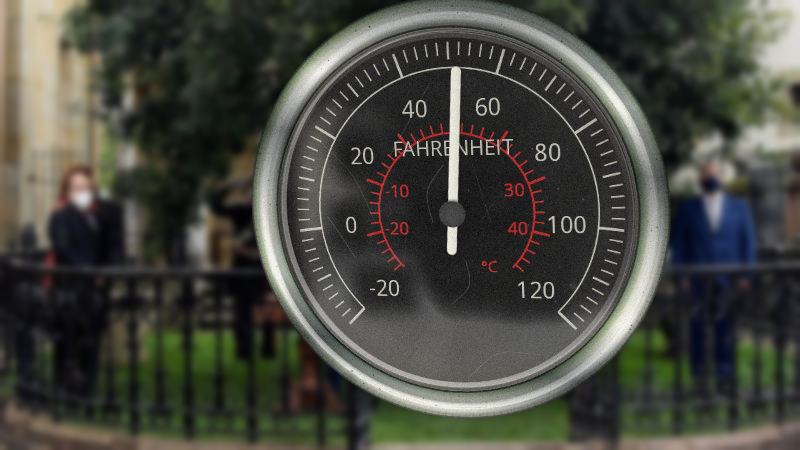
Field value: {"value": 52, "unit": "°F"}
